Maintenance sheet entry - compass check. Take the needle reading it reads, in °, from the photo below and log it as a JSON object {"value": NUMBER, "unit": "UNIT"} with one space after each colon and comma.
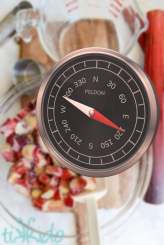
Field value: {"value": 112.5, "unit": "°"}
